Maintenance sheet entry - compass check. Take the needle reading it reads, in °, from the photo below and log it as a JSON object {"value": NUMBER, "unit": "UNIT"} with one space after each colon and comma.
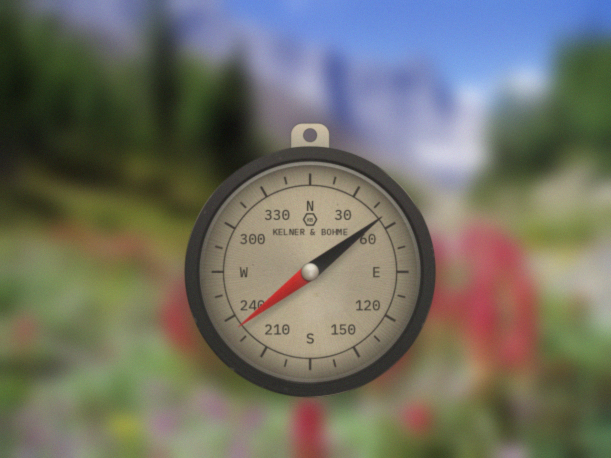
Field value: {"value": 232.5, "unit": "°"}
